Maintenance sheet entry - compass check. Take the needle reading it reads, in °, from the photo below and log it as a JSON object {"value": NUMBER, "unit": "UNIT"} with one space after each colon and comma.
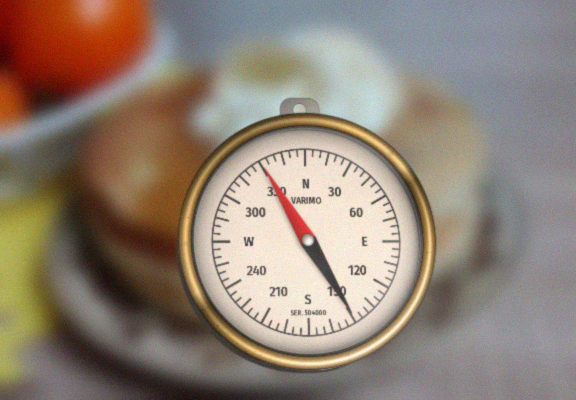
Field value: {"value": 330, "unit": "°"}
